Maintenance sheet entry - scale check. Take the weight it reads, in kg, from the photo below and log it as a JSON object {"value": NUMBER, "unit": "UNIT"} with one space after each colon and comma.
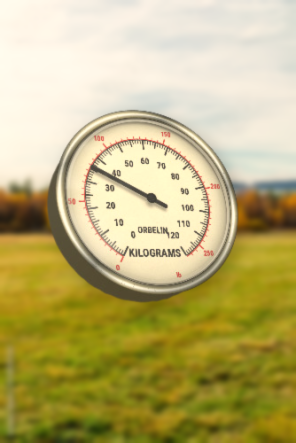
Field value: {"value": 35, "unit": "kg"}
